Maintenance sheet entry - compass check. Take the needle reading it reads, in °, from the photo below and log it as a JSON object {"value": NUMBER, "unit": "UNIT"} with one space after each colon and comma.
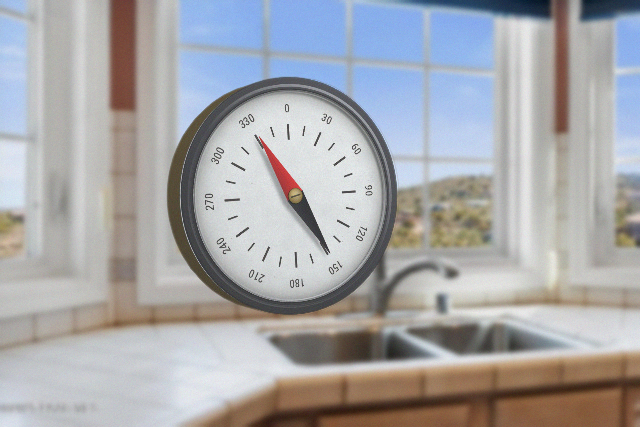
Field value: {"value": 330, "unit": "°"}
